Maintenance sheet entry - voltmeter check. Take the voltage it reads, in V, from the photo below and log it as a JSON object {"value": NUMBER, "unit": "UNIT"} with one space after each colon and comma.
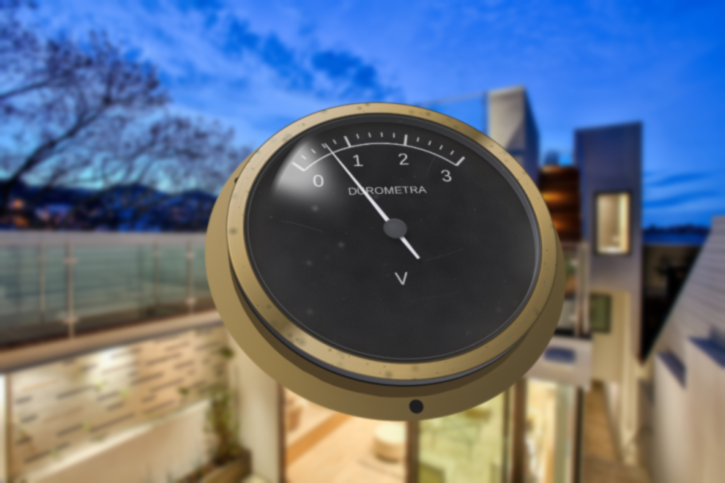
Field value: {"value": 0.6, "unit": "V"}
